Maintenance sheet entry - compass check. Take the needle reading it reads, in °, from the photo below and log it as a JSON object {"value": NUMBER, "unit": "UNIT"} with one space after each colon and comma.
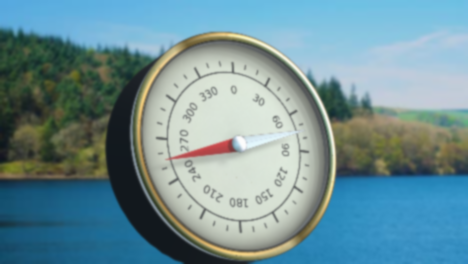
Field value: {"value": 255, "unit": "°"}
